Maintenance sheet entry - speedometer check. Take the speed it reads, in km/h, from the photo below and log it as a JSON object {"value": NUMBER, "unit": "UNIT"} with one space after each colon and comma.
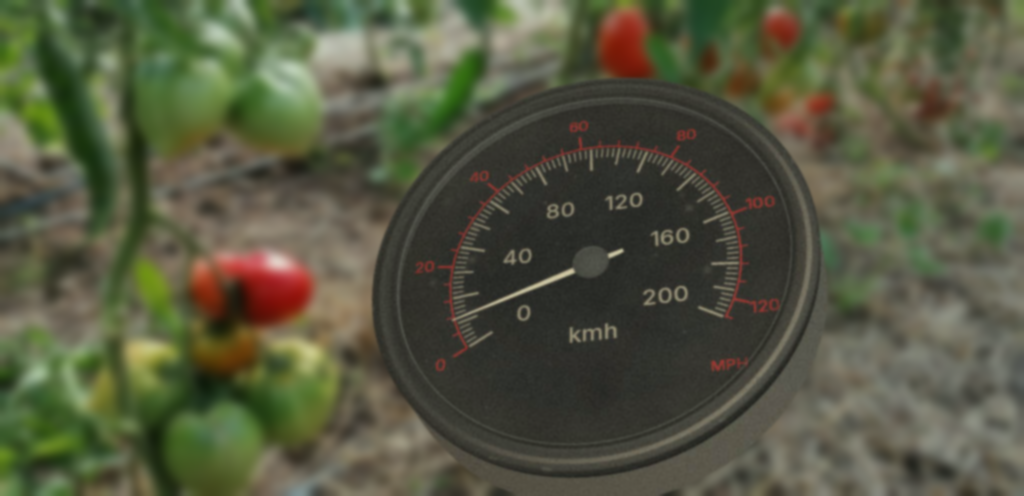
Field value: {"value": 10, "unit": "km/h"}
